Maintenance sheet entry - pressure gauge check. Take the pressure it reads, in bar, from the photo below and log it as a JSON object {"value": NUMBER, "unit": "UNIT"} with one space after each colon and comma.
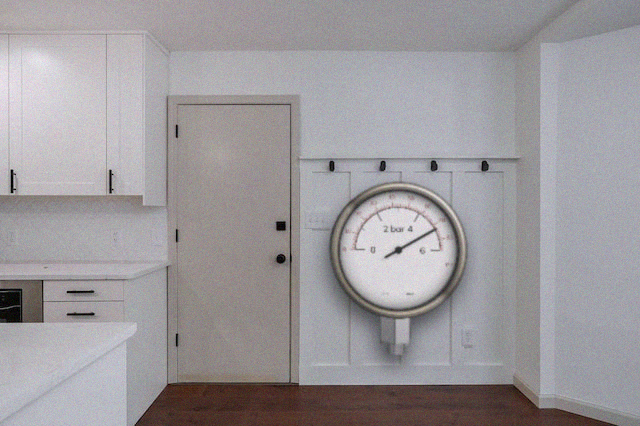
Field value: {"value": 5, "unit": "bar"}
